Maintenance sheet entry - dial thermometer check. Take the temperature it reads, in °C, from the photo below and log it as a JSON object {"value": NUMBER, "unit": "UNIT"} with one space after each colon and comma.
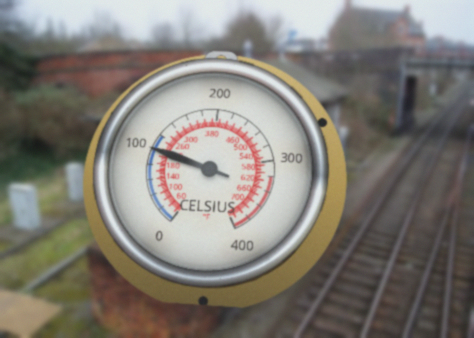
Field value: {"value": 100, "unit": "°C"}
